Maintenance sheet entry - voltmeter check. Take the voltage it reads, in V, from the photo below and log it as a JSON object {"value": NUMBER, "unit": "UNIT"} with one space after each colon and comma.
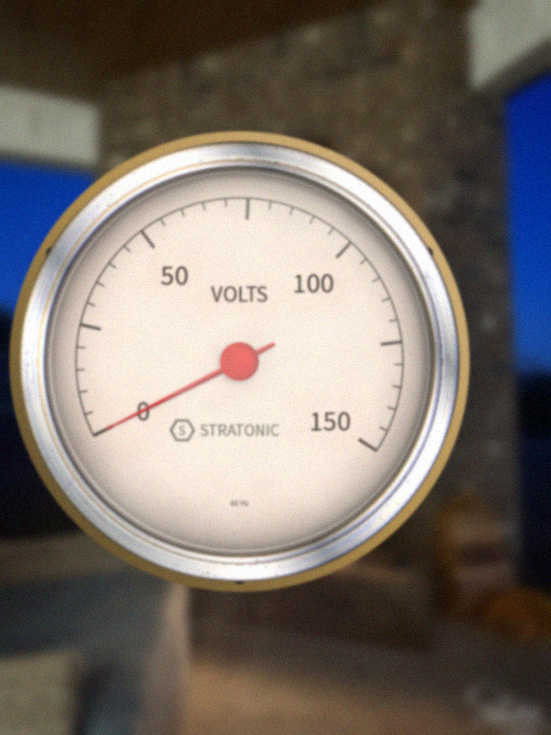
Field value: {"value": 0, "unit": "V"}
